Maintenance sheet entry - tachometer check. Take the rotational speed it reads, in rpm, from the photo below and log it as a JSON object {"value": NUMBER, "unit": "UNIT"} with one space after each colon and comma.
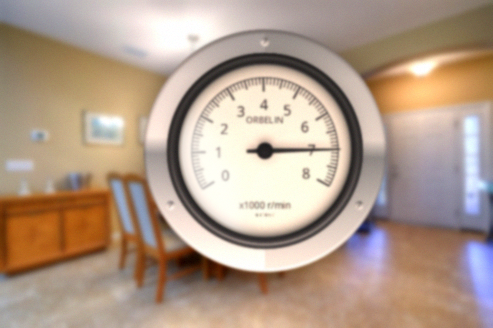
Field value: {"value": 7000, "unit": "rpm"}
